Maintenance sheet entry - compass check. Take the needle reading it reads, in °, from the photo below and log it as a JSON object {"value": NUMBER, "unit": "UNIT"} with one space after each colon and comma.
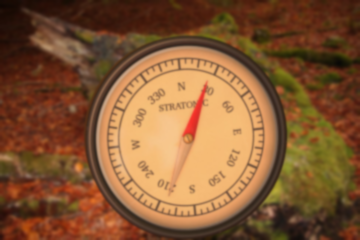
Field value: {"value": 25, "unit": "°"}
